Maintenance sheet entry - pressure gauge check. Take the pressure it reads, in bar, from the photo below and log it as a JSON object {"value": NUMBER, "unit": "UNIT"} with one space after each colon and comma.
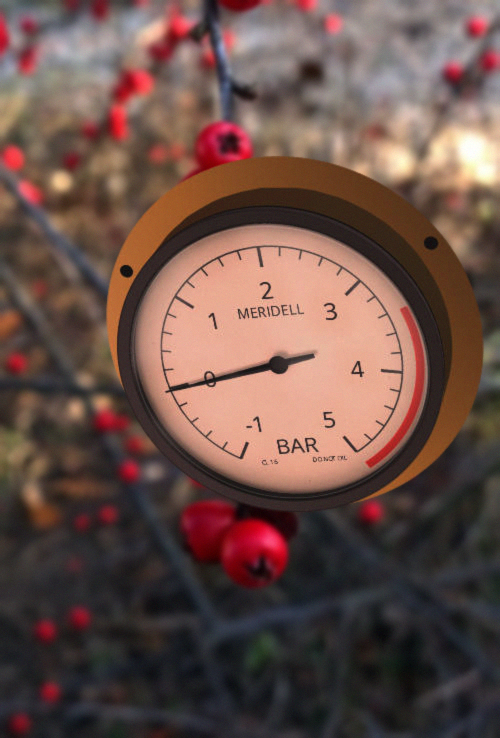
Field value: {"value": 0, "unit": "bar"}
